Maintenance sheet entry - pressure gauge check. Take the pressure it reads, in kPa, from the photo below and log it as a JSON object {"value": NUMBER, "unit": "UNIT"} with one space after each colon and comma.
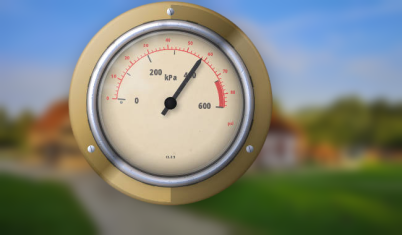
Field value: {"value": 400, "unit": "kPa"}
